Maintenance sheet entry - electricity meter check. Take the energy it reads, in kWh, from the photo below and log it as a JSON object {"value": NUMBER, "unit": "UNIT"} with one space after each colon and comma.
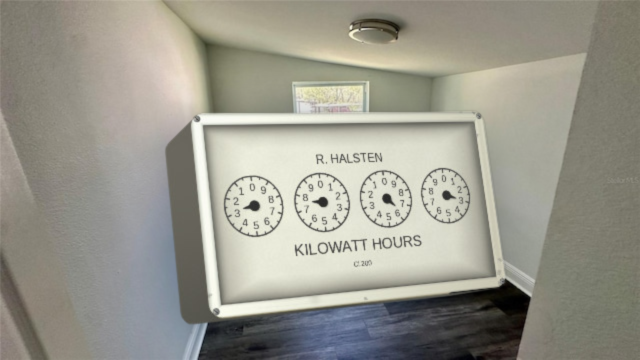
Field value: {"value": 2763, "unit": "kWh"}
